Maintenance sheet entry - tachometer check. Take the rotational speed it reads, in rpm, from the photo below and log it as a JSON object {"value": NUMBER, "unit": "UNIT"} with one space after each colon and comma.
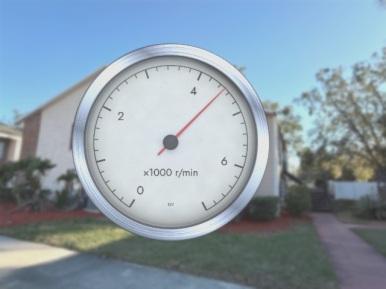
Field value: {"value": 4500, "unit": "rpm"}
